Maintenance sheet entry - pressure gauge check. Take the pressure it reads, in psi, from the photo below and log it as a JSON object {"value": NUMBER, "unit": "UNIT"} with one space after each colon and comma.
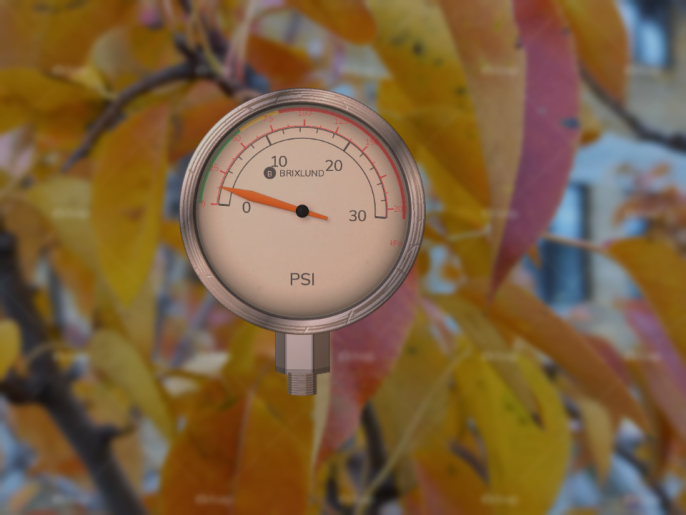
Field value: {"value": 2, "unit": "psi"}
